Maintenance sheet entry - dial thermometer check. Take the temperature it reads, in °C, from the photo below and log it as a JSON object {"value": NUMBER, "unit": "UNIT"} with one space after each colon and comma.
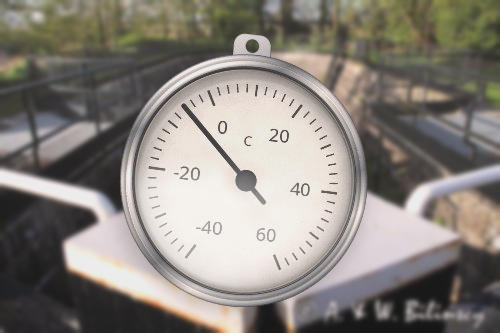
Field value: {"value": -6, "unit": "°C"}
